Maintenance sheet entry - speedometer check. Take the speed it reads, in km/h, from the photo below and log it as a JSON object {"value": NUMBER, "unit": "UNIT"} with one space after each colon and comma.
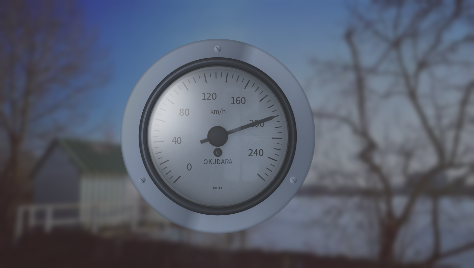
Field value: {"value": 200, "unit": "km/h"}
